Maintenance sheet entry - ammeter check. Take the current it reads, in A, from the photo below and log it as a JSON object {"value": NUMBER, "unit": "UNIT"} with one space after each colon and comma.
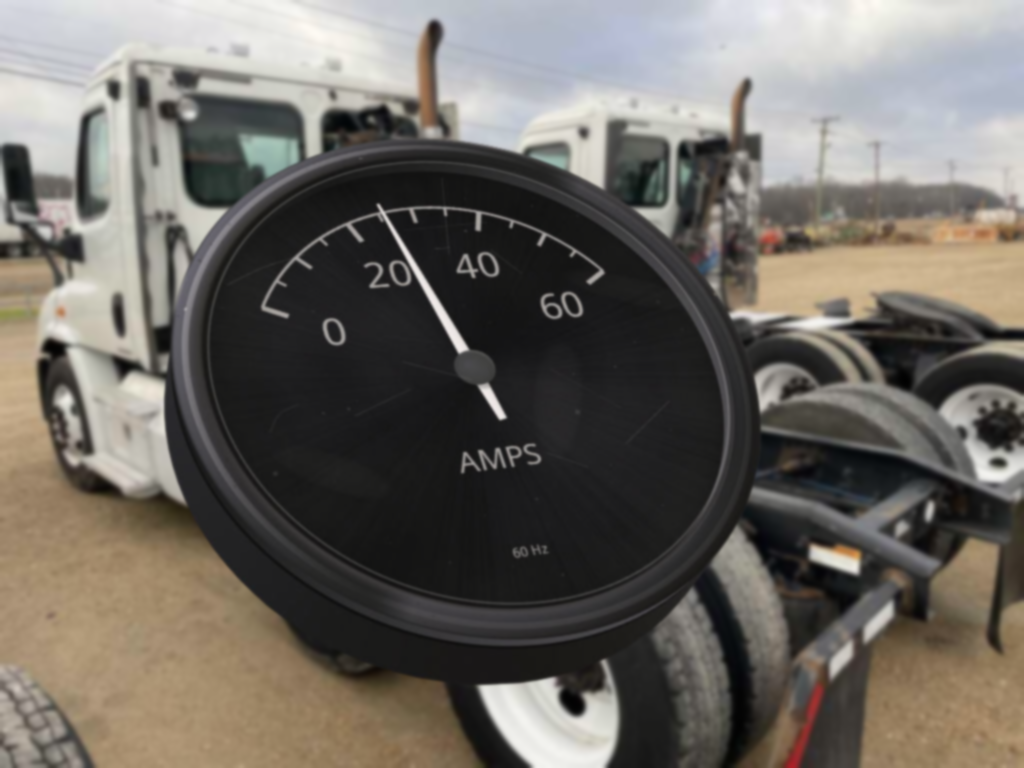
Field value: {"value": 25, "unit": "A"}
